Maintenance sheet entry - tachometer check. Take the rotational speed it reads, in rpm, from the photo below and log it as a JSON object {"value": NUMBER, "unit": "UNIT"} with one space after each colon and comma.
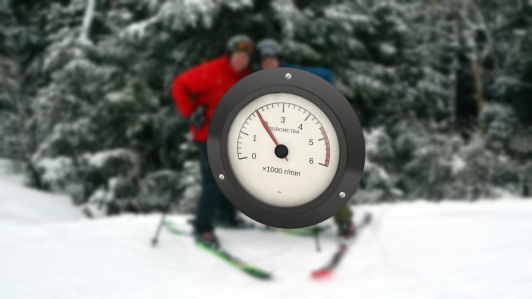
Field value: {"value": 2000, "unit": "rpm"}
